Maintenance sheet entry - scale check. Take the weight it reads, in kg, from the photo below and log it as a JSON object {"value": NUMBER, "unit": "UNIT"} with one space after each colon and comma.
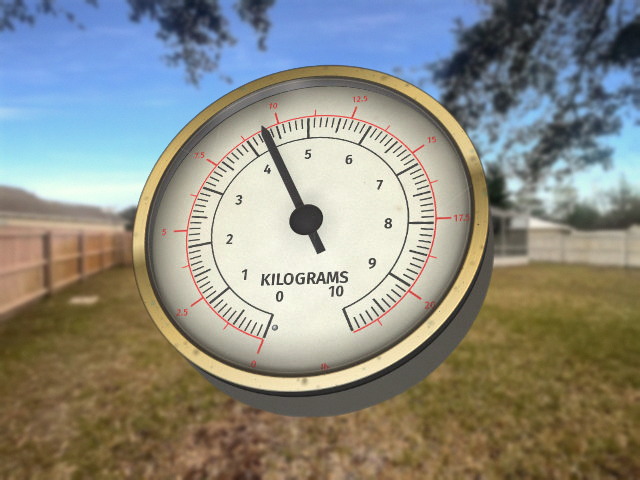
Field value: {"value": 4.3, "unit": "kg"}
